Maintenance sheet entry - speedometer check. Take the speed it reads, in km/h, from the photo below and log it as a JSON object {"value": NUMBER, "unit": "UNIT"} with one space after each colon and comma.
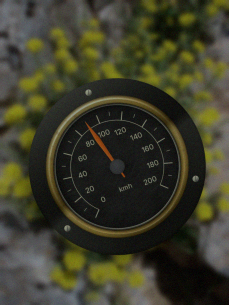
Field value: {"value": 90, "unit": "km/h"}
